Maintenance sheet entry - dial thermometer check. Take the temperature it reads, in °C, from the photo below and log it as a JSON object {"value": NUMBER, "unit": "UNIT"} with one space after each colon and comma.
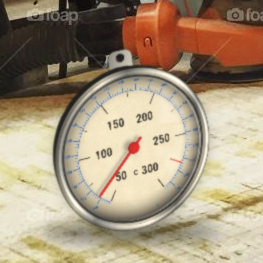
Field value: {"value": 62.5, "unit": "°C"}
